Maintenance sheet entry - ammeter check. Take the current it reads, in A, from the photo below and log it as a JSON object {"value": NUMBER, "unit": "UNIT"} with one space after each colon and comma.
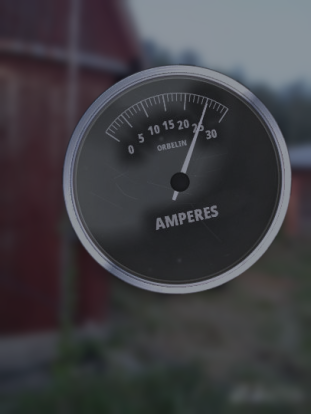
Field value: {"value": 25, "unit": "A"}
